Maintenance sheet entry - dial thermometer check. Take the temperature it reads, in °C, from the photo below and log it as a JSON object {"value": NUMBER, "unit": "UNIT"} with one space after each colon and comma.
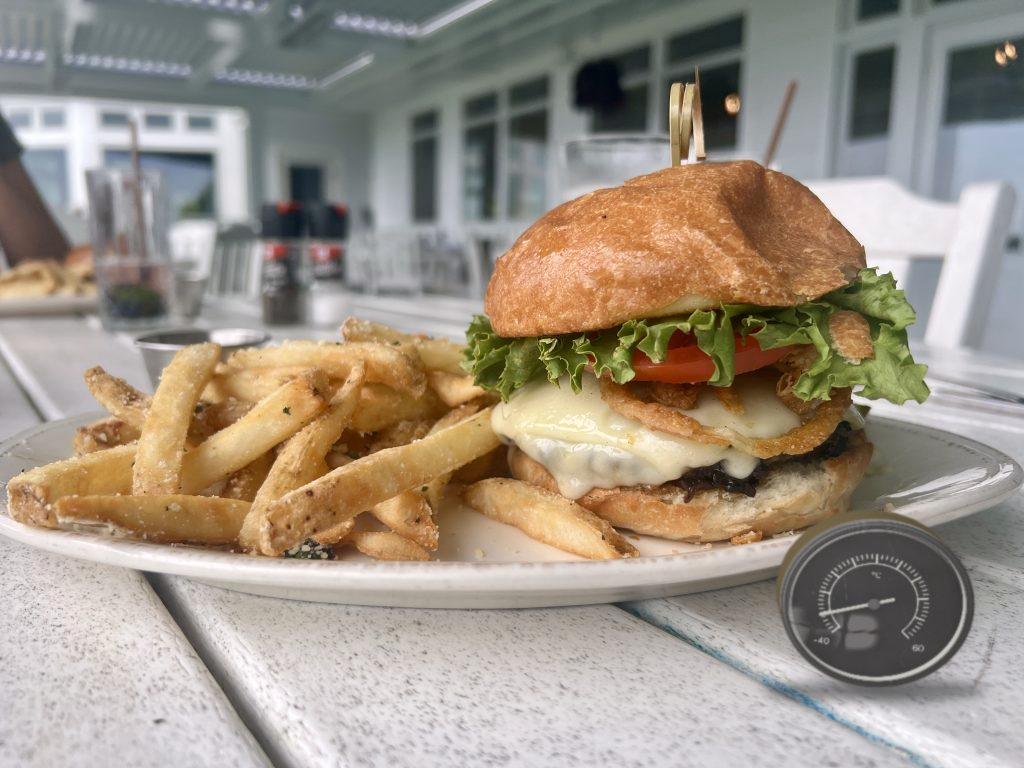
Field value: {"value": -30, "unit": "°C"}
